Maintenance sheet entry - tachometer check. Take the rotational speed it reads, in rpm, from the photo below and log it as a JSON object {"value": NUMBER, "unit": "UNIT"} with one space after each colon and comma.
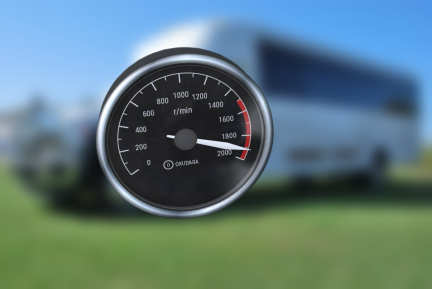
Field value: {"value": 1900, "unit": "rpm"}
